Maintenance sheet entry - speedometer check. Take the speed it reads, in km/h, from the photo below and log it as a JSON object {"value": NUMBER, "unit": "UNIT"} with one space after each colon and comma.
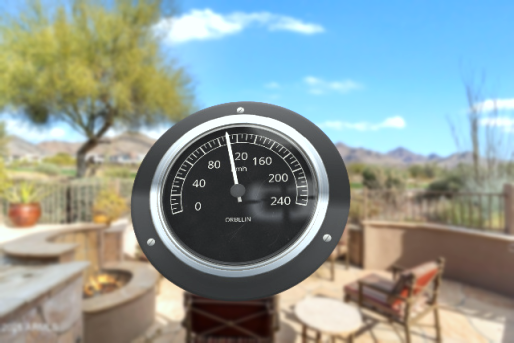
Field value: {"value": 110, "unit": "km/h"}
